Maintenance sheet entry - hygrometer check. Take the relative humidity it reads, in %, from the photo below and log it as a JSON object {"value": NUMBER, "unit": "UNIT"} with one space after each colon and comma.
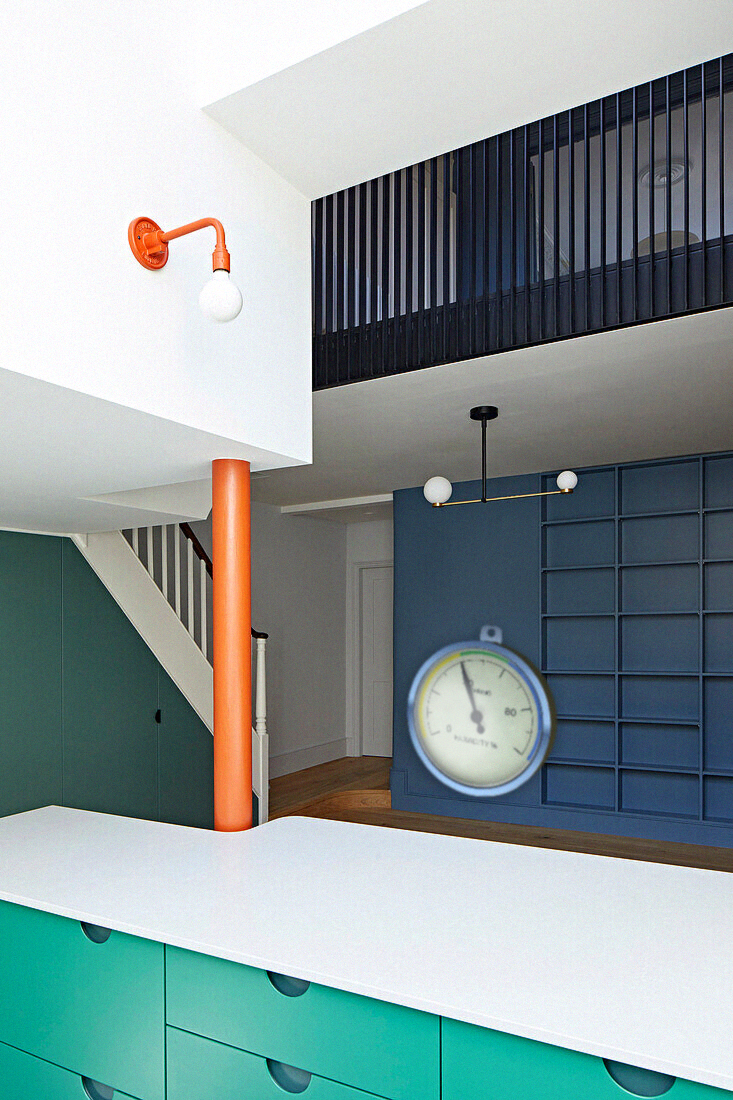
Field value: {"value": 40, "unit": "%"}
